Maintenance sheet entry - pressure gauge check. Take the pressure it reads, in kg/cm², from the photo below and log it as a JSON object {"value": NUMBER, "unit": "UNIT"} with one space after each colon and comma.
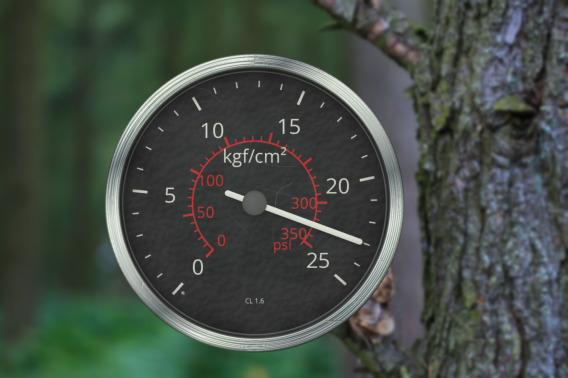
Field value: {"value": 23, "unit": "kg/cm²"}
